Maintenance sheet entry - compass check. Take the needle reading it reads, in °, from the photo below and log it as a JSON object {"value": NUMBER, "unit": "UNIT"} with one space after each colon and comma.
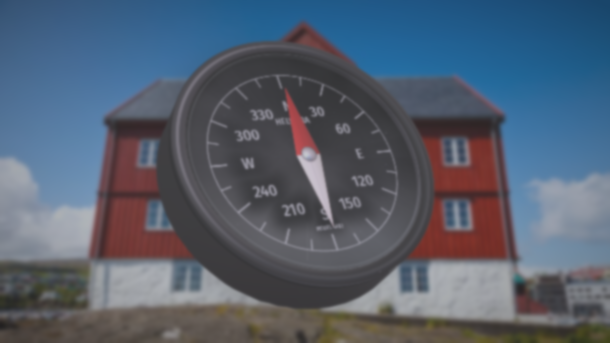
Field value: {"value": 0, "unit": "°"}
